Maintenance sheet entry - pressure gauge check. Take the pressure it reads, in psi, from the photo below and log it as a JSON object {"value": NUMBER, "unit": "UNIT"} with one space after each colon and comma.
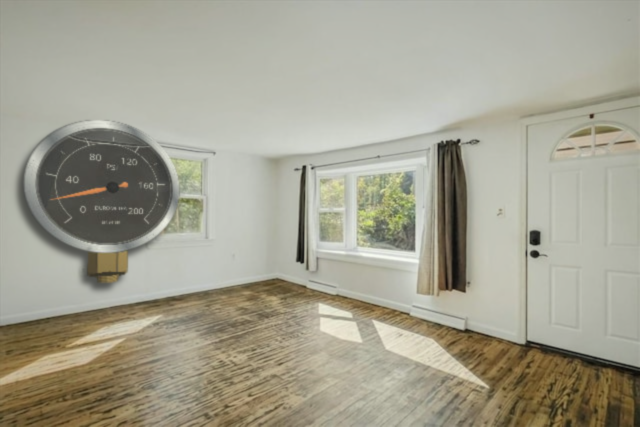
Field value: {"value": 20, "unit": "psi"}
